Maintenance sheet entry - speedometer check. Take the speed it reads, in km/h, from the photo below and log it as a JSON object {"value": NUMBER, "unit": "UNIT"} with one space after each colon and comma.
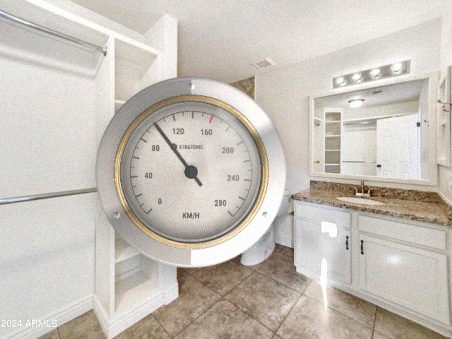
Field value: {"value": 100, "unit": "km/h"}
